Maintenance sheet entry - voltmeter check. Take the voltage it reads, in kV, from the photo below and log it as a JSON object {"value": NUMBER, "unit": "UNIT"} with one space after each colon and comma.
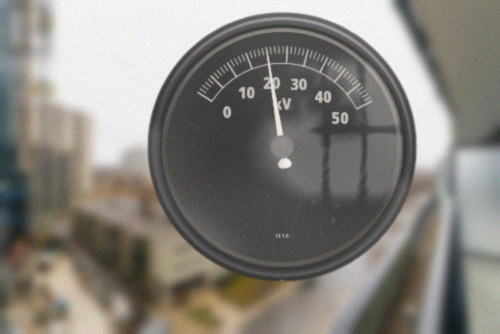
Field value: {"value": 20, "unit": "kV"}
